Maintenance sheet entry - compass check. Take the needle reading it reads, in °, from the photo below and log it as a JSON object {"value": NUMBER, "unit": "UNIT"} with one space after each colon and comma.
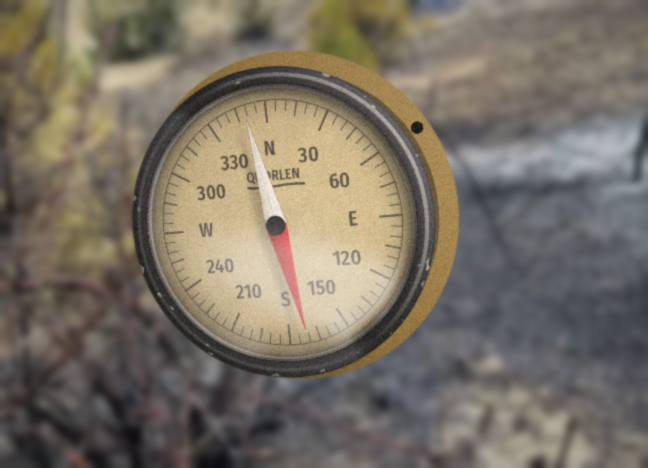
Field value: {"value": 170, "unit": "°"}
